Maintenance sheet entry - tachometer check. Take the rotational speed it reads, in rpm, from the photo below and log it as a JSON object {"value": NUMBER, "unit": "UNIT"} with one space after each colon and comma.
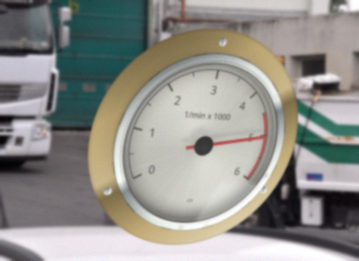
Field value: {"value": 5000, "unit": "rpm"}
